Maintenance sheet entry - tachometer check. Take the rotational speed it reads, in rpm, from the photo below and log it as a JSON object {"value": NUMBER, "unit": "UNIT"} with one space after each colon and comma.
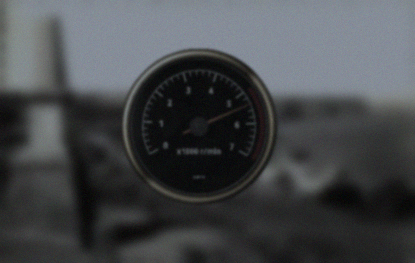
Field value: {"value": 5400, "unit": "rpm"}
